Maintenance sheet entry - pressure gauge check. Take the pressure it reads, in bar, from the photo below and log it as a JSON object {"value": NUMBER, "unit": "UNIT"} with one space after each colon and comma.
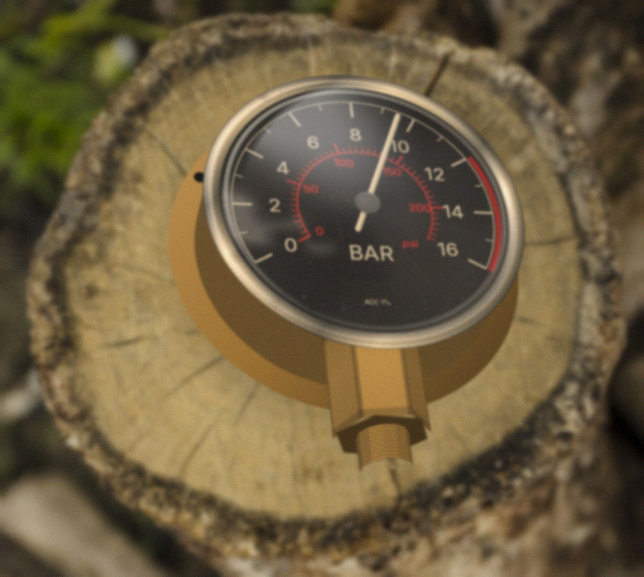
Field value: {"value": 9.5, "unit": "bar"}
